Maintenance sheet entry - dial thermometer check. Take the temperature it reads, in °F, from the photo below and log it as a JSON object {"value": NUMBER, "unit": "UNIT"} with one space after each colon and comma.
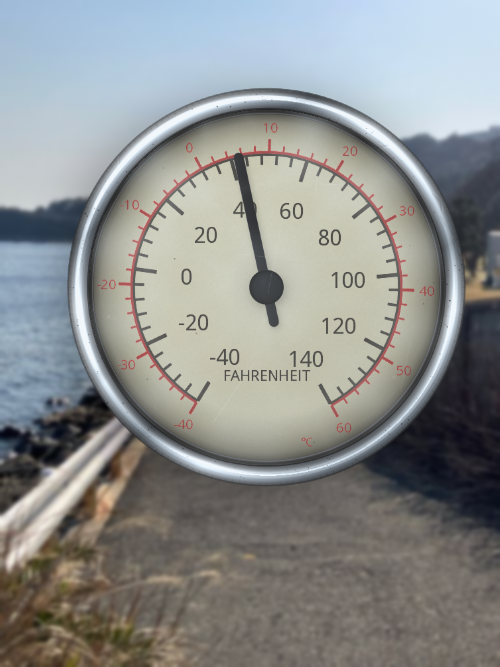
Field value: {"value": 42, "unit": "°F"}
